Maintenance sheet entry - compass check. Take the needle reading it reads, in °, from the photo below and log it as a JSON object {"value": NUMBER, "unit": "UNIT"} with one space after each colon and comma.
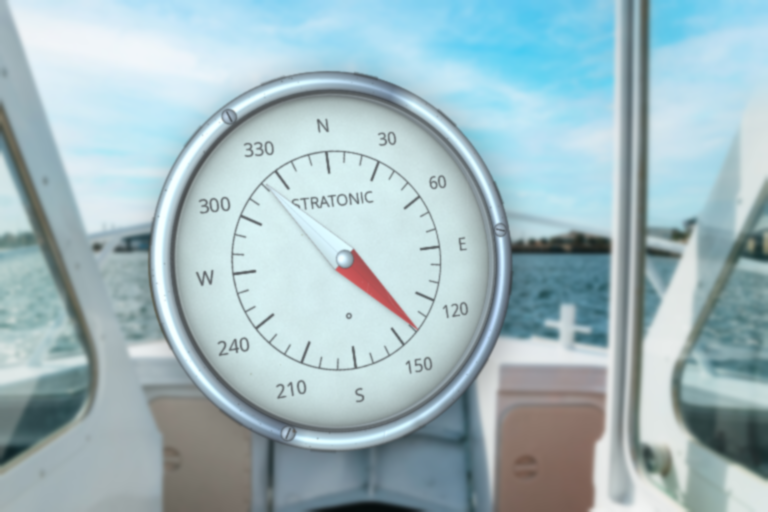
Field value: {"value": 140, "unit": "°"}
